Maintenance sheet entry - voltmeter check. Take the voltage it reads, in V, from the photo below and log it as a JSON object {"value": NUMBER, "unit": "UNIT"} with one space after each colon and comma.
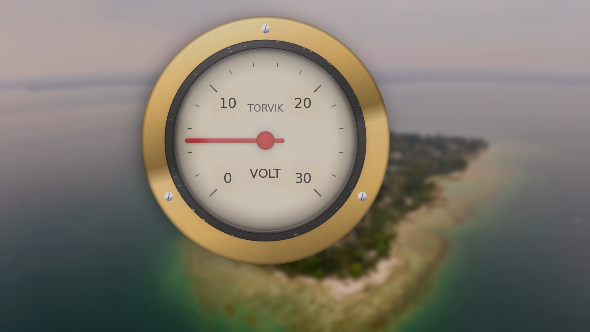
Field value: {"value": 5, "unit": "V"}
